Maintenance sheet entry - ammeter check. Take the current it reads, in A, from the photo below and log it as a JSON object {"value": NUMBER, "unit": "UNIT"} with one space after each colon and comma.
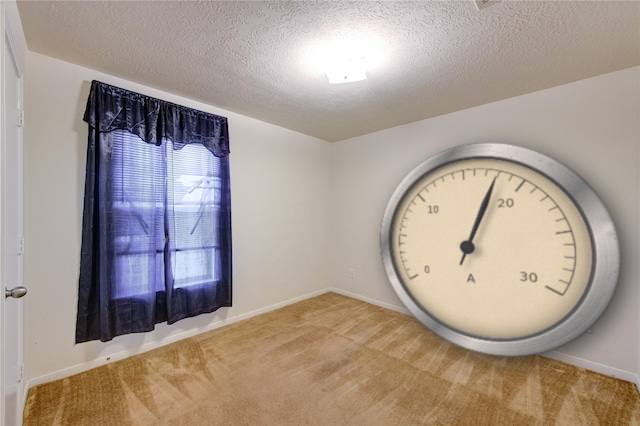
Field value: {"value": 18, "unit": "A"}
